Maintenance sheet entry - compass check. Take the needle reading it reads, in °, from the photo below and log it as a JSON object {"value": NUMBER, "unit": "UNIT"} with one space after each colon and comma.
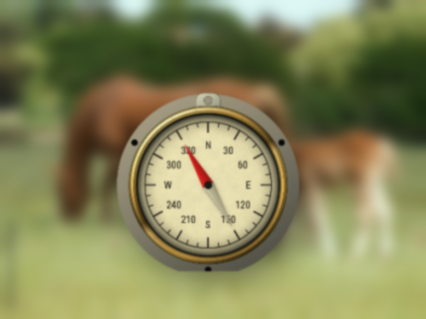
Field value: {"value": 330, "unit": "°"}
